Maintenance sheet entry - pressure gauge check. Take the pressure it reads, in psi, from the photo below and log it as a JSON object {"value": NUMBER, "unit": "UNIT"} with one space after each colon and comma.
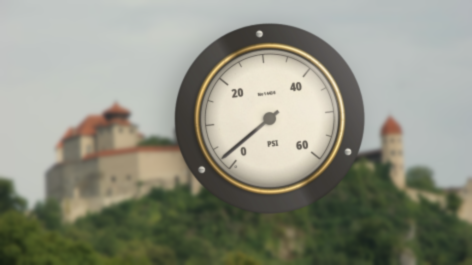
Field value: {"value": 2.5, "unit": "psi"}
